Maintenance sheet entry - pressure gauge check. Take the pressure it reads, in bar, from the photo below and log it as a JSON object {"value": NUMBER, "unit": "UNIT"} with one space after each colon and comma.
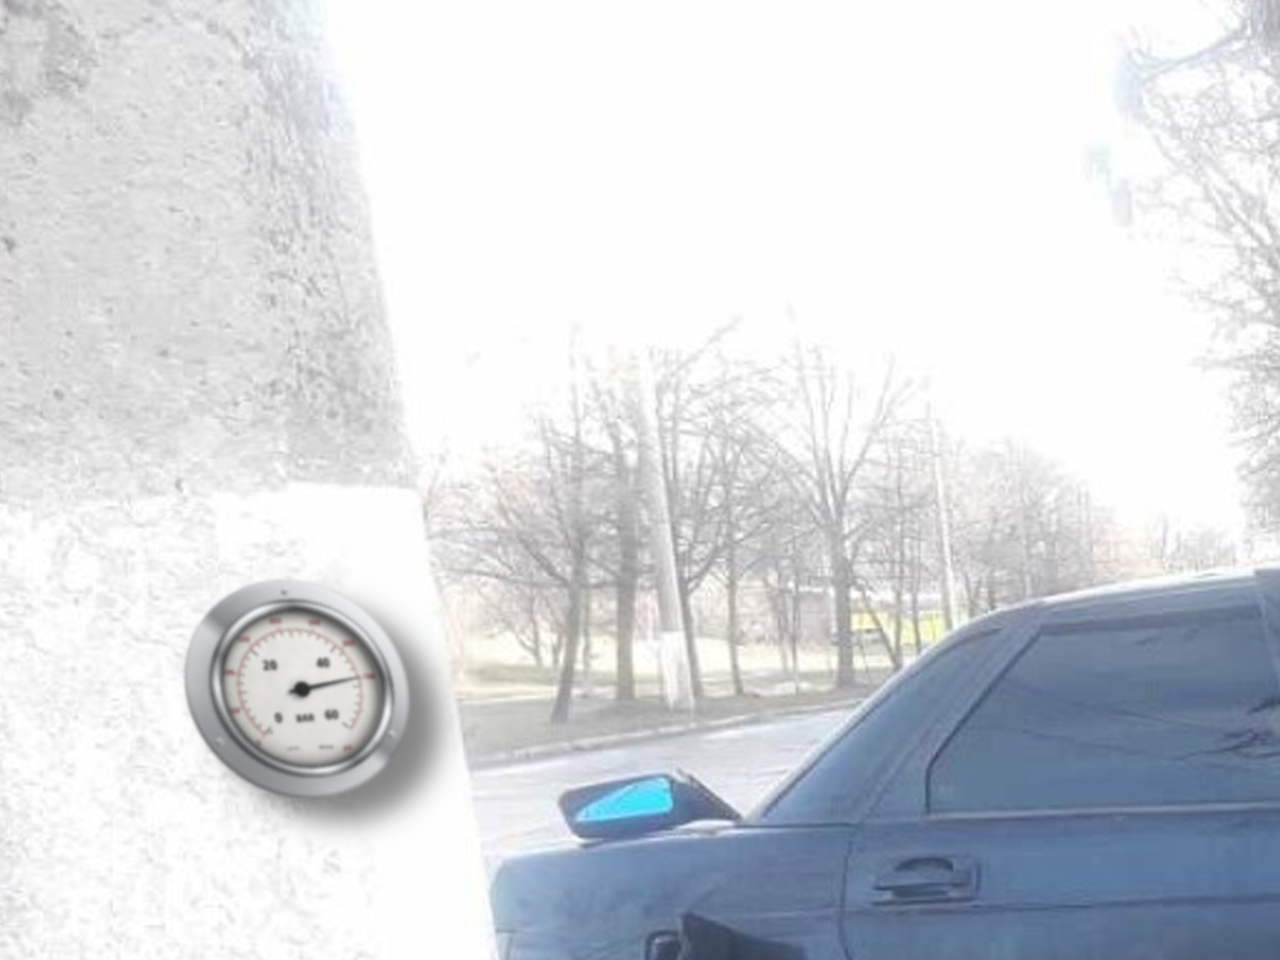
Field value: {"value": 48, "unit": "bar"}
